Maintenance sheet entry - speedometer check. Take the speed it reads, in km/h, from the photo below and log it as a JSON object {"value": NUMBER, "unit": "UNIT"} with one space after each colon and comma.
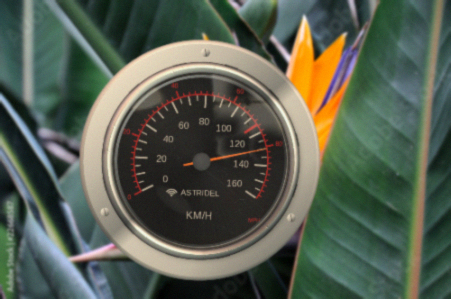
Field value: {"value": 130, "unit": "km/h"}
